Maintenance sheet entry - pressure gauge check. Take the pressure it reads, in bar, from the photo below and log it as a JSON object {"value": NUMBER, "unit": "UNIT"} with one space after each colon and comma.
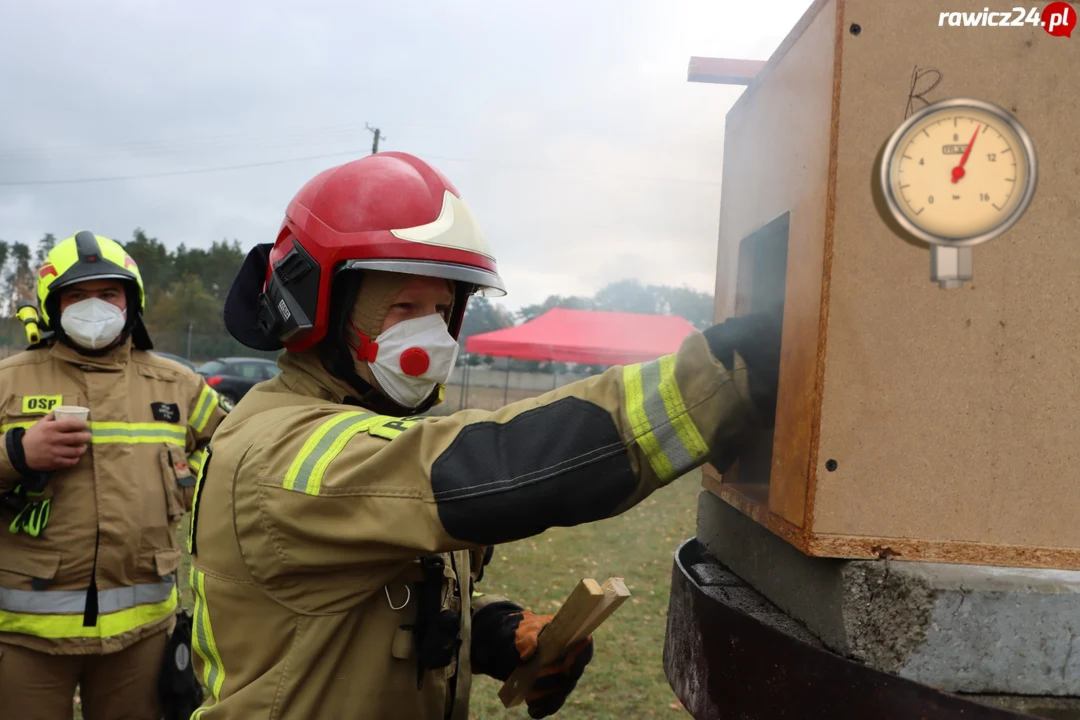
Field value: {"value": 9.5, "unit": "bar"}
